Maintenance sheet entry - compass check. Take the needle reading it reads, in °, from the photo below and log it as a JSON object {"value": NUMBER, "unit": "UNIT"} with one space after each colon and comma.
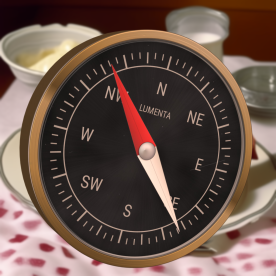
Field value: {"value": 320, "unit": "°"}
